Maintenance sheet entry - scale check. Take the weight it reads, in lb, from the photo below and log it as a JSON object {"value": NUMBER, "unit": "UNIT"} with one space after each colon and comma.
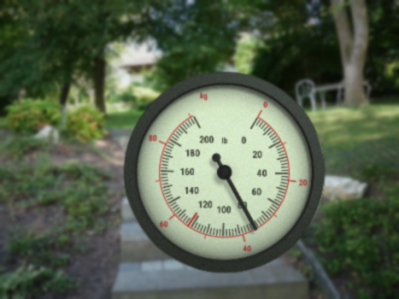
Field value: {"value": 80, "unit": "lb"}
